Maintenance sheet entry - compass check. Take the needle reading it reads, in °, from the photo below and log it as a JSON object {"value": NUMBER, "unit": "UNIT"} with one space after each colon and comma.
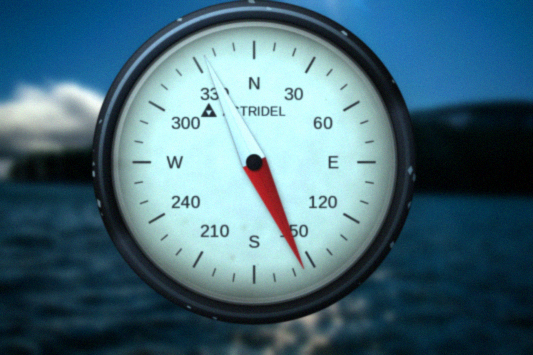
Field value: {"value": 155, "unit": "°"}
